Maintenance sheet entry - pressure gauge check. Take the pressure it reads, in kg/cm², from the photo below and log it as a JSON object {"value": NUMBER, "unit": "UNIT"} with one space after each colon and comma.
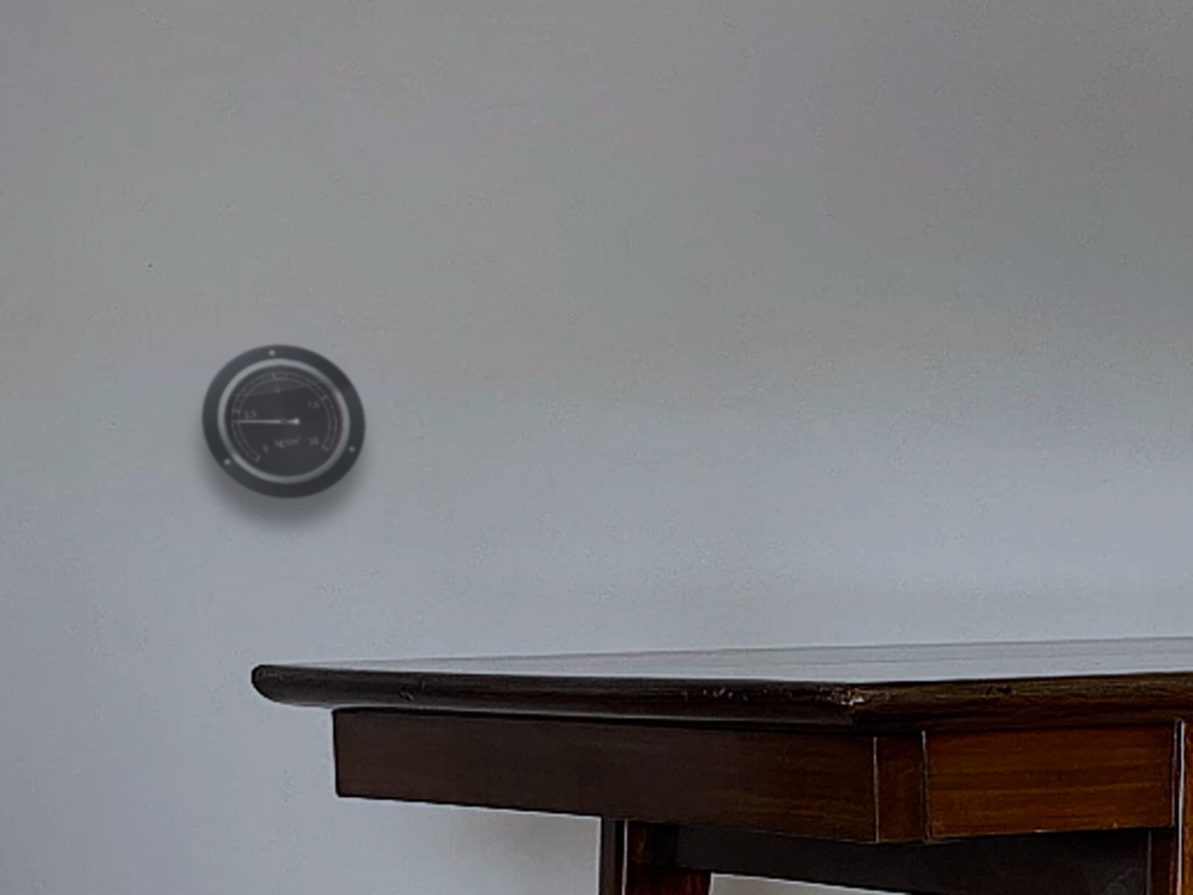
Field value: {"value": 2, "unit": "kg/cm²"}
